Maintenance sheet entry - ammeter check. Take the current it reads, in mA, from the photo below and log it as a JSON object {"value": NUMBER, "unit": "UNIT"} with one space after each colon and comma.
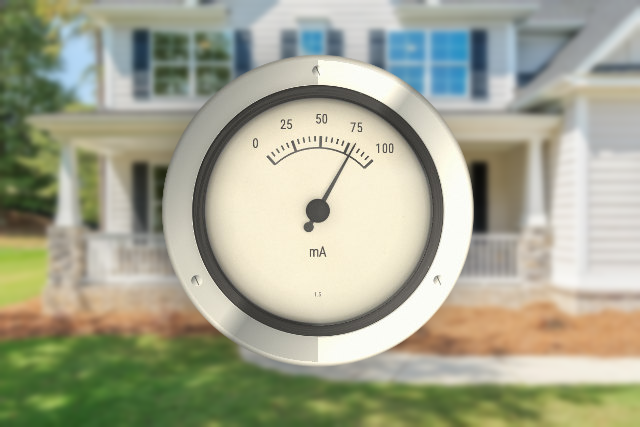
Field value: {"value": 80, "unit": "mA"}
